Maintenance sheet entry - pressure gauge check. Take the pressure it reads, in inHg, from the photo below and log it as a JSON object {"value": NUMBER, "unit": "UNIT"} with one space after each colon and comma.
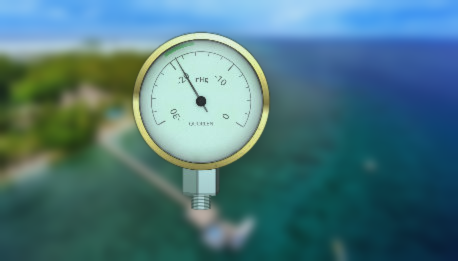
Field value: {"value": -19, "unit": "inHg"}
